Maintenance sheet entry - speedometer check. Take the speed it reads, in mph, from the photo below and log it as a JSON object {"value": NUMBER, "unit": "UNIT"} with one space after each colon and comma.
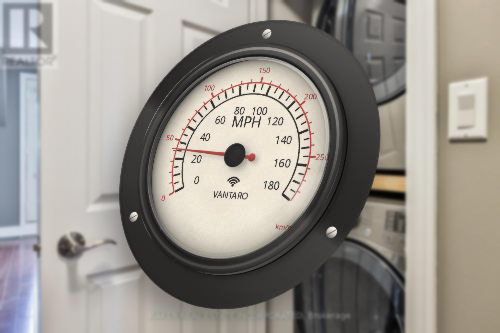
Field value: {"value": 25, "unit": "mph"}
